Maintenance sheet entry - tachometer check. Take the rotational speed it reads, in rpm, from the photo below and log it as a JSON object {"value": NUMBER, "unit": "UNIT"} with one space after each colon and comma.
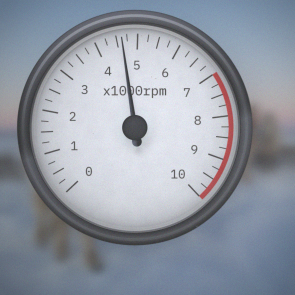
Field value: {"value": 4625, "unit": "rpm"}
